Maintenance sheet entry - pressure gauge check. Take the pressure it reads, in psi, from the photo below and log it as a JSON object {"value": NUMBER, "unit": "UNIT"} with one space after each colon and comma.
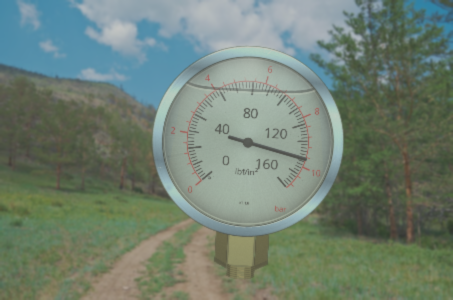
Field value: {"value": 140, "unit": "psi"}
